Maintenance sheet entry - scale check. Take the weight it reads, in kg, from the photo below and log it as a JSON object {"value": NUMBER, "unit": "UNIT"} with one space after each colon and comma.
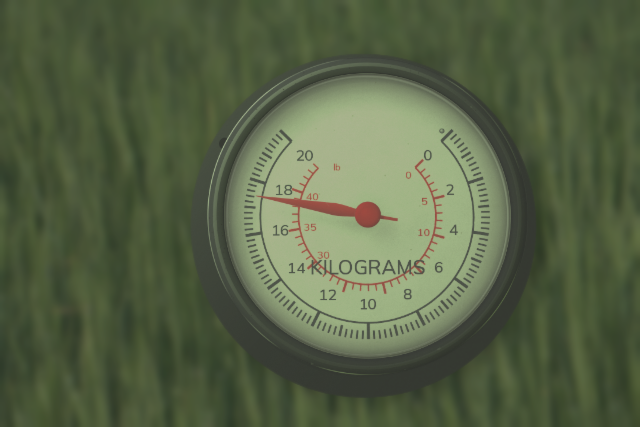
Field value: {"value": 17.4, "unit": "kg"}
